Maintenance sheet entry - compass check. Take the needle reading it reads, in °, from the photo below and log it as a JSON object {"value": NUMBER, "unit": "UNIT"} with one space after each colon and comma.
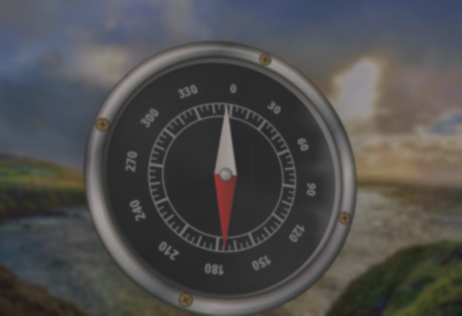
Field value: {"value": 175, "unit": "°"}
